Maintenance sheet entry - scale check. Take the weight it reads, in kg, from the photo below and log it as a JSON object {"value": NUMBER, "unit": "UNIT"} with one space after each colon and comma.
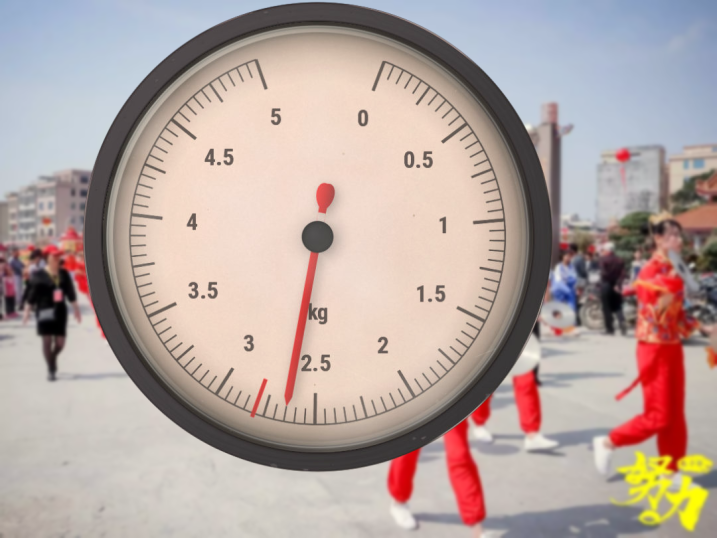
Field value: {"value": 2.65, "unit": "kg"}
